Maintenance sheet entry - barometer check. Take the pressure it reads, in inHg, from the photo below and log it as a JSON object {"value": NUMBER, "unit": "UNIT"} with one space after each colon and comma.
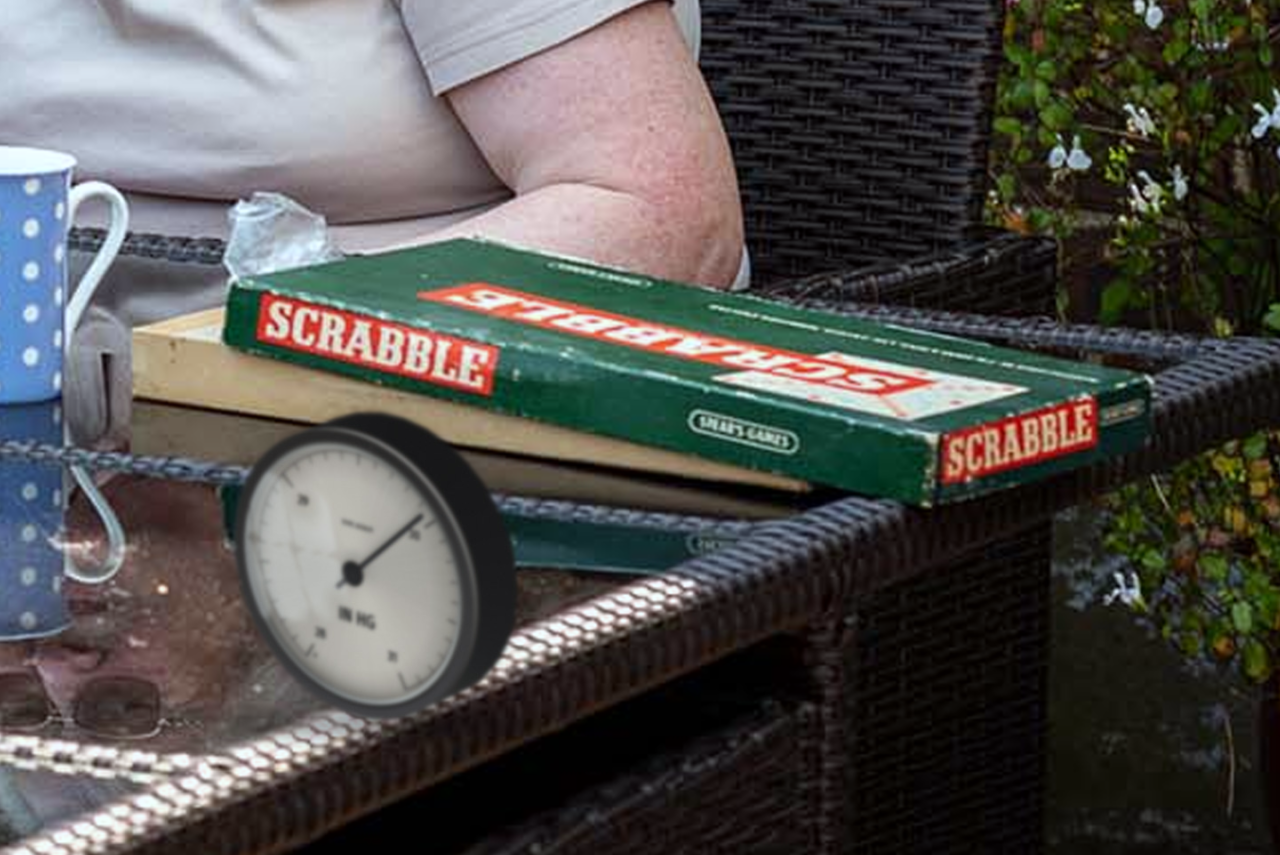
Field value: {"value": 29.95, "unit": "inHg"}
